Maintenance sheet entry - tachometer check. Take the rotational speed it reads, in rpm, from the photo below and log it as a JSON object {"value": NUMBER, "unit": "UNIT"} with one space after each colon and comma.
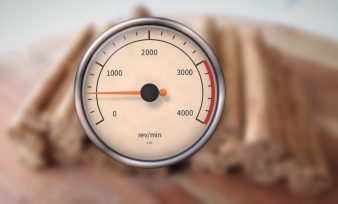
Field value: {"value": 500, "unit": "rpm"}
